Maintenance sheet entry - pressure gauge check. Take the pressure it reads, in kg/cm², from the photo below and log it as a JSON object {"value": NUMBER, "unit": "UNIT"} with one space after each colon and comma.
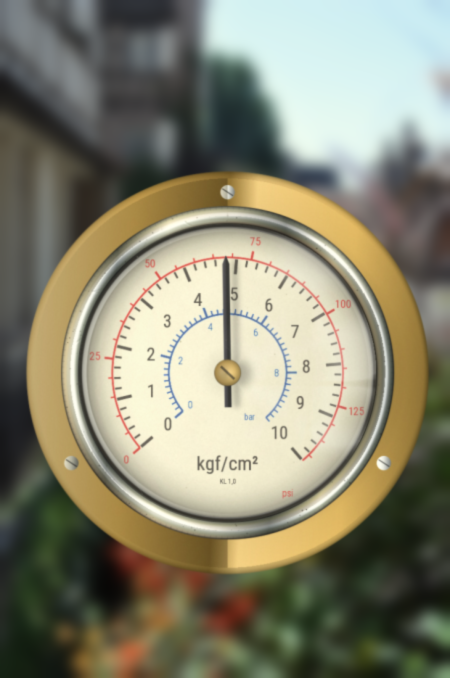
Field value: {"value": 4.8, "unit": "kg/cm²"}
